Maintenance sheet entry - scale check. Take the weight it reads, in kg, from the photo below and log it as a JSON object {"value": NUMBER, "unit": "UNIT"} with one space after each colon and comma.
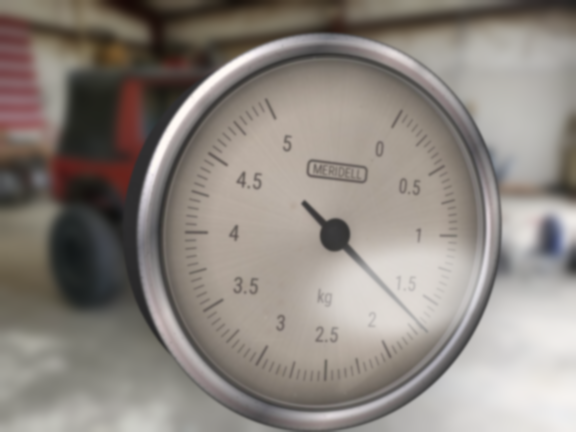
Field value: {"value": 1.7, "unit": "kg"}
